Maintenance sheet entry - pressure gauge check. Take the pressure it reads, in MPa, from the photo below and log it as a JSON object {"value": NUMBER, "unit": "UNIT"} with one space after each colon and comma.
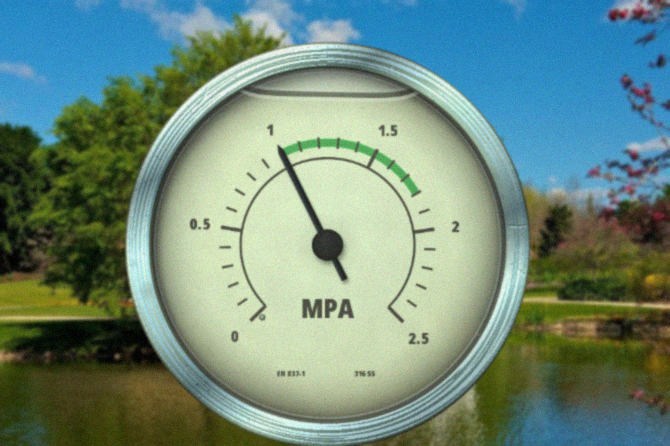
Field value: {"value": 1, "unit": "MPa"}
